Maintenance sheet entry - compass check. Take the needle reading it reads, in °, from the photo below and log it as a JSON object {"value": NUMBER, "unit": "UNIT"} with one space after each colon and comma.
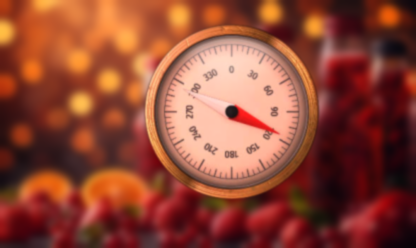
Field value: {"value": 115, "unit": "°"}
